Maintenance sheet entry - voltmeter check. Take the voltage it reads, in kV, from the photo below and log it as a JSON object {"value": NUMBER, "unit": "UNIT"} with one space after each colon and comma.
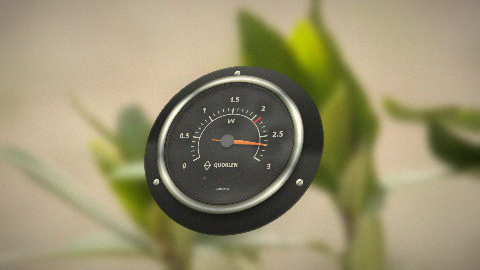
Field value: {"value": 2.7, "unit": "kV"}
